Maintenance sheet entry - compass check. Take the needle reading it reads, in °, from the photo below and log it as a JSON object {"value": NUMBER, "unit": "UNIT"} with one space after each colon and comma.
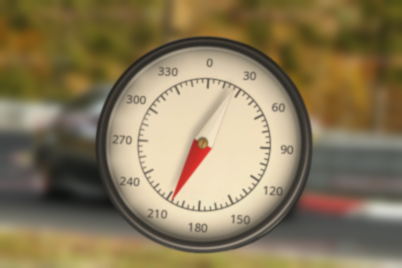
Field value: {"value": 205, "unit": "°"}
